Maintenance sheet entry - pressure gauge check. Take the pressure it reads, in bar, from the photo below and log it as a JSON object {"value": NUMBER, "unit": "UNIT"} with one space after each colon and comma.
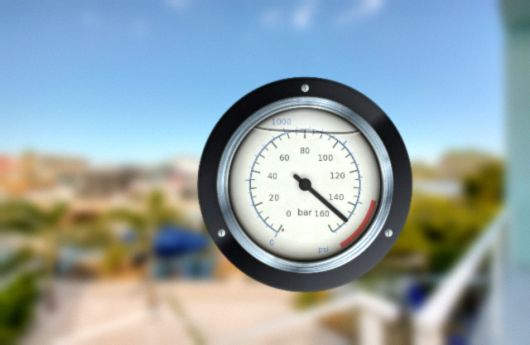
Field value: {"value": 150, "unit": "bar"}
